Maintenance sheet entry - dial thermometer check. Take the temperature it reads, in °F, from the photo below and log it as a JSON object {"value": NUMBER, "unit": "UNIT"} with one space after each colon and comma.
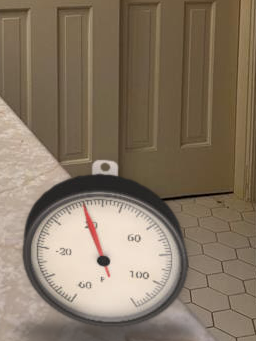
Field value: {"value": 20, "unit": "°F"}
